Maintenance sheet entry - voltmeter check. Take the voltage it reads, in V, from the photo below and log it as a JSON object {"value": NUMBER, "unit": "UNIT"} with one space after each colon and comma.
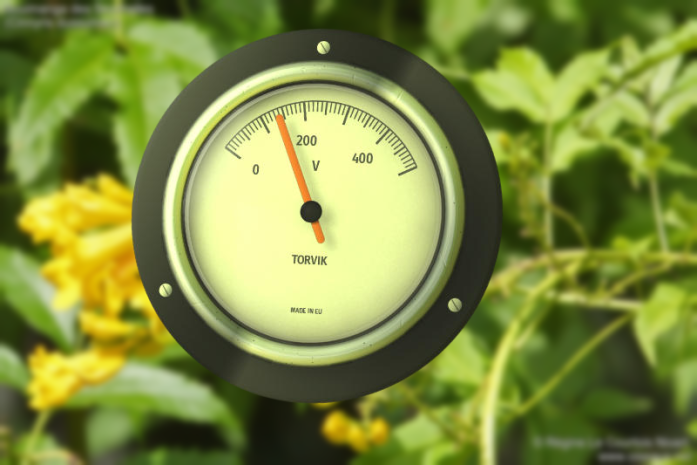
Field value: {"value": 140, "unit": "V"}
